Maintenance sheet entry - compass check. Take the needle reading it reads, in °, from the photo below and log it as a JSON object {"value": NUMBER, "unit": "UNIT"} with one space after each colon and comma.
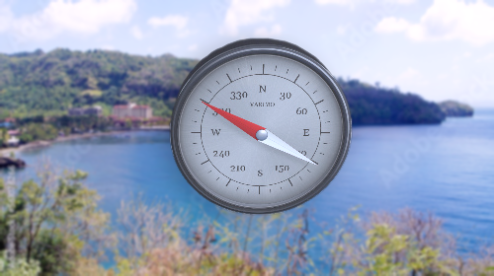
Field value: {"value": 300, "unit": "°"}
